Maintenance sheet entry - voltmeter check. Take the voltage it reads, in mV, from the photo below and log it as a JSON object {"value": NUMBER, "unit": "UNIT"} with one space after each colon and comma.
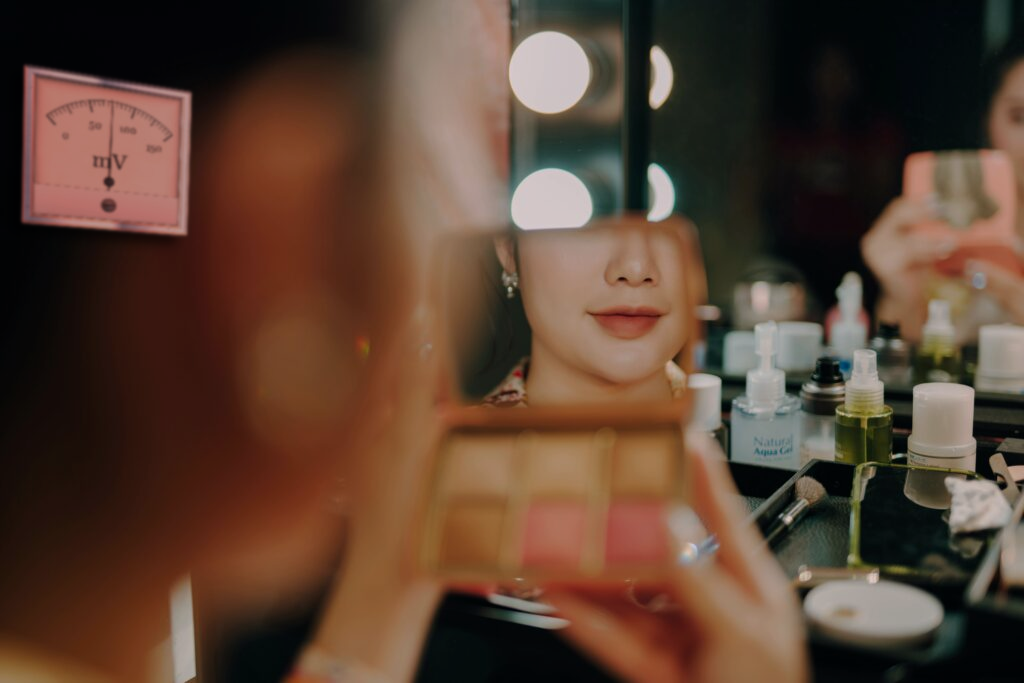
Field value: {"value": 75, "unit": "mV"}
